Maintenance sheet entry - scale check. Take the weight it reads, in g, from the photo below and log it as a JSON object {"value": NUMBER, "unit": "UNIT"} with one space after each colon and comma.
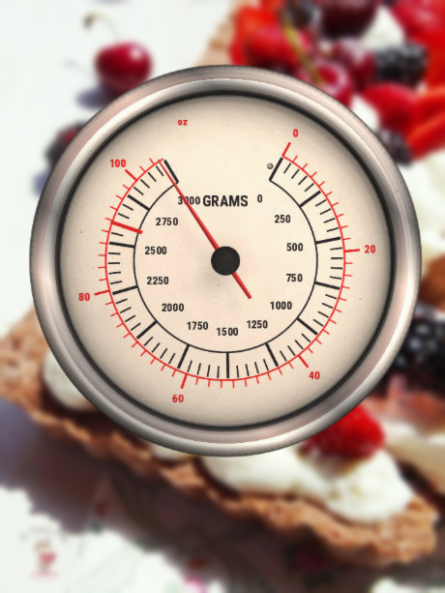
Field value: {"value": 2975, "unit": "g"}
